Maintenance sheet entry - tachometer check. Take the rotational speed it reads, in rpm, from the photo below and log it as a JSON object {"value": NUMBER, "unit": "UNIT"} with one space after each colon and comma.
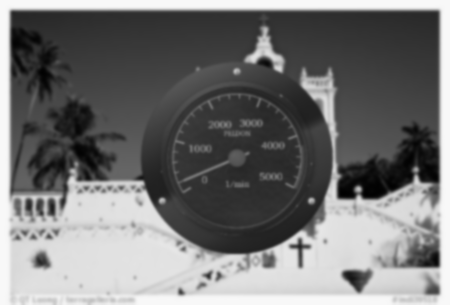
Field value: {"value": 200, "unit": "rpm"}
